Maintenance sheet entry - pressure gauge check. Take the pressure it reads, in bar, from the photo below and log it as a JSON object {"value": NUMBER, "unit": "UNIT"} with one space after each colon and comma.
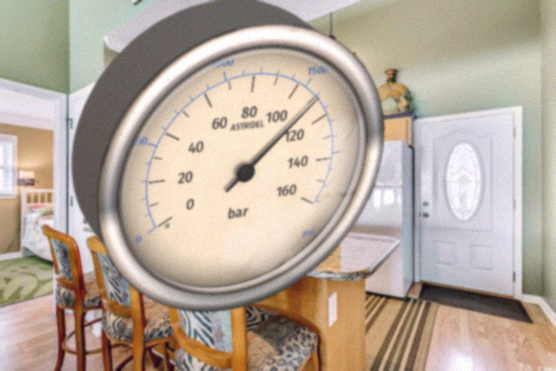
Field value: {"value": 110, "unit": "bar"}
